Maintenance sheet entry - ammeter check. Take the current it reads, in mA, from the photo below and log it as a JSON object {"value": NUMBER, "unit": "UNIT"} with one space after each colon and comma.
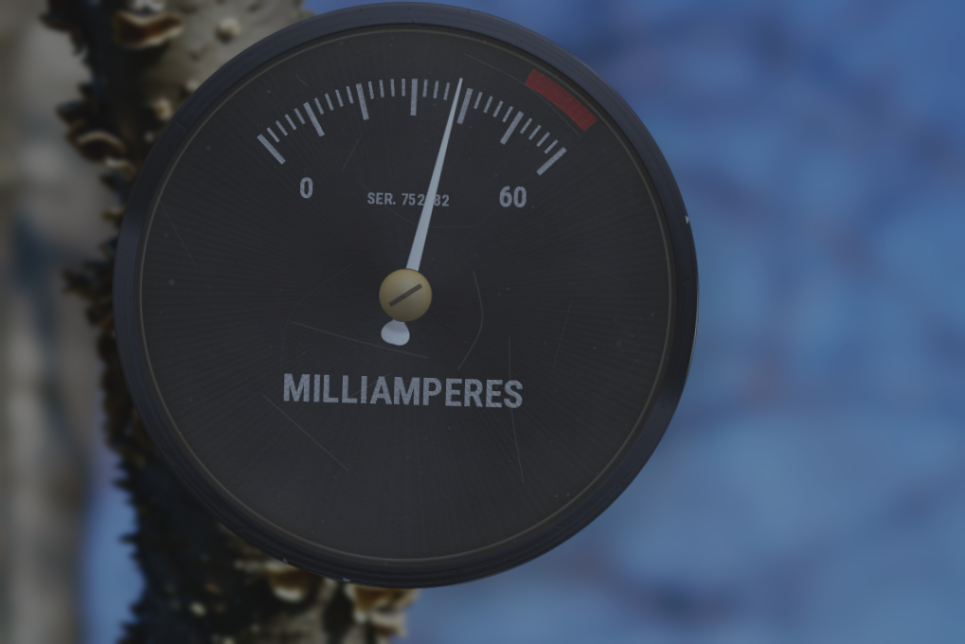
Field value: {"value": 38, "unit": "mA"}
